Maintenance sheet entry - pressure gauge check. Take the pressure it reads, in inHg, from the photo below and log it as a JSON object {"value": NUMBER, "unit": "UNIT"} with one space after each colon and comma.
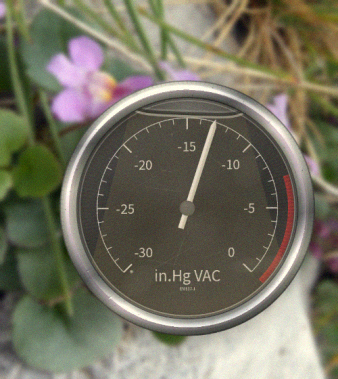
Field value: {"value": -13, "unit": "inHg"}
